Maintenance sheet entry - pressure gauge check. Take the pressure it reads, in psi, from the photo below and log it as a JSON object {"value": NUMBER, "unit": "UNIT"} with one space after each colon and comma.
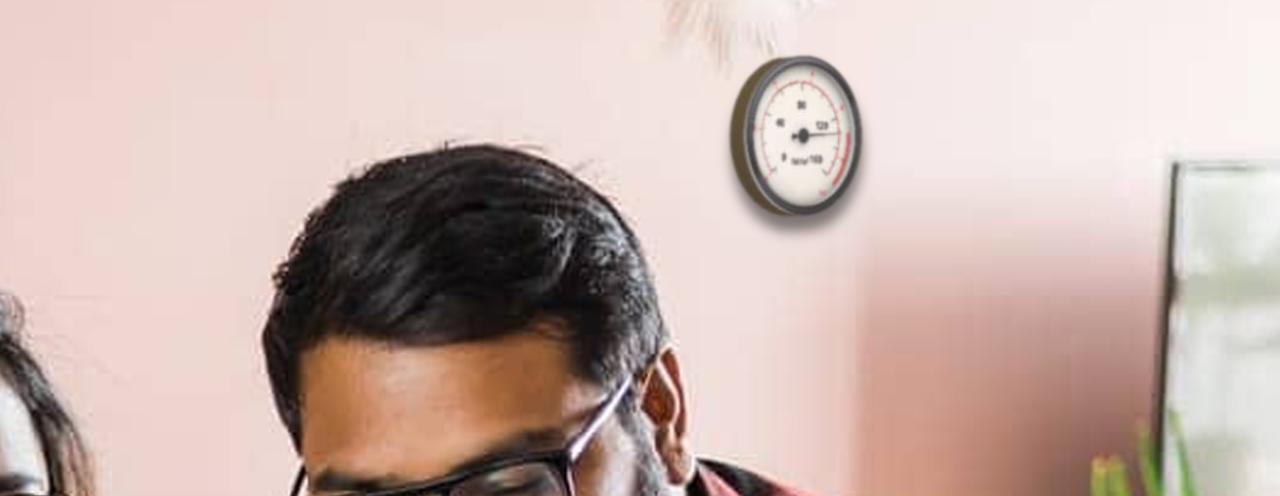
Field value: {"value": 130, "unit": "psi"}
